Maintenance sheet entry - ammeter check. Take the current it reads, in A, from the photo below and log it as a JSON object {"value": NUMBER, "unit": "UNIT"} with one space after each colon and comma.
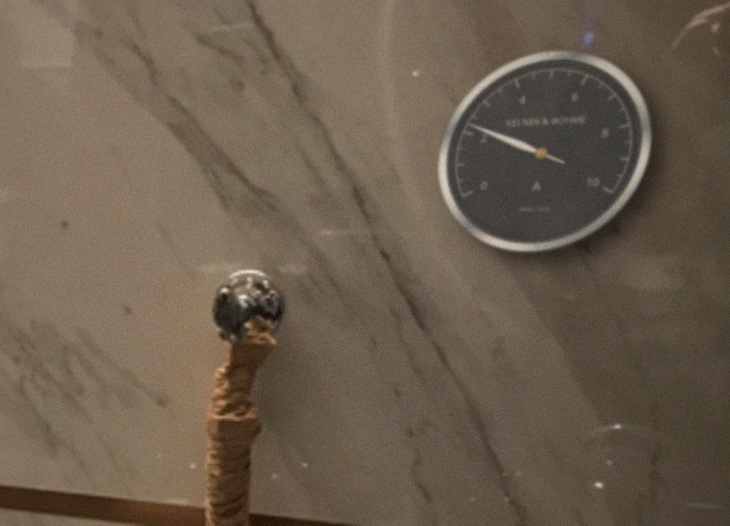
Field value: {"value": 2.25, "unit": "A"}
